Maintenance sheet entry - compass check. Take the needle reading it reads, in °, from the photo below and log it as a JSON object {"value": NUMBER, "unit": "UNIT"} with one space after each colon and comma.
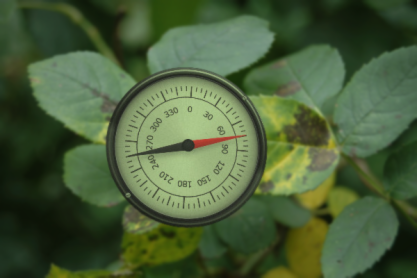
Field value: {"value": 75, "unit": "°"}
